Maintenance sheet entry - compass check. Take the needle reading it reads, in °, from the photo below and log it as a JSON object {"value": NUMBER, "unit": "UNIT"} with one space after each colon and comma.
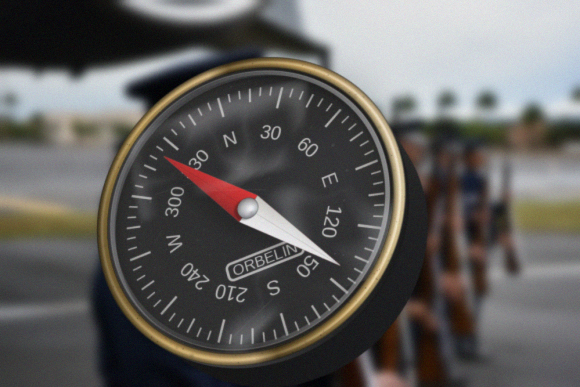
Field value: {"value": 322.5, "unit": "°"}
